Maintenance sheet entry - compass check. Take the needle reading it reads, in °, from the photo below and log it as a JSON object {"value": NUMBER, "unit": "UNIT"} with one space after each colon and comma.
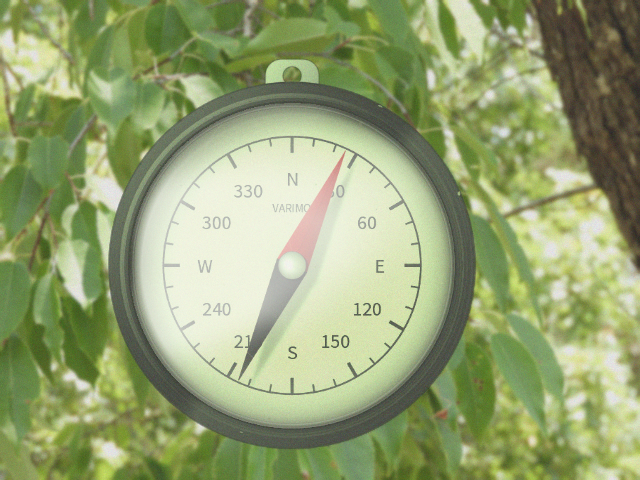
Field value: {"value": 25, "unit": "°"}
